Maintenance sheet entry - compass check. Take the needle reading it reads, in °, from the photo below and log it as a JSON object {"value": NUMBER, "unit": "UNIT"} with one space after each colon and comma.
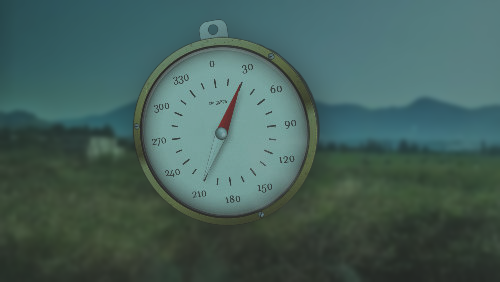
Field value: {"value": 30, "unit": "°"}
